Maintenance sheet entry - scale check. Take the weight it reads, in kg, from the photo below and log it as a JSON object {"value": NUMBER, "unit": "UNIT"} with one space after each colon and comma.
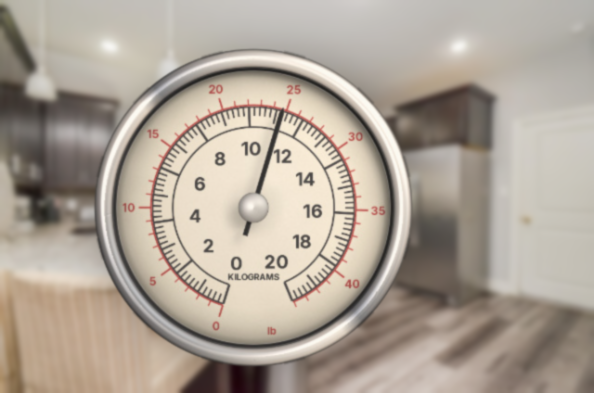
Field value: {"value": 11.2, "unit": "kg"}
